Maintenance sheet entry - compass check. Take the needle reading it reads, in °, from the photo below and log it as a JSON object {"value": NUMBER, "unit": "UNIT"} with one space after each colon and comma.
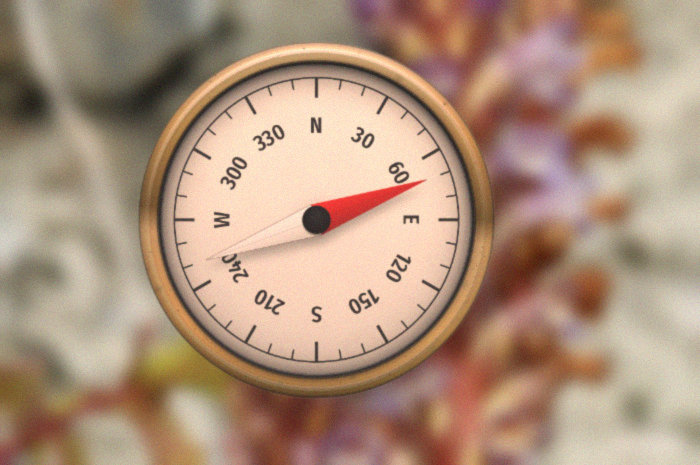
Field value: {"value": 70, "unit": "°"}
